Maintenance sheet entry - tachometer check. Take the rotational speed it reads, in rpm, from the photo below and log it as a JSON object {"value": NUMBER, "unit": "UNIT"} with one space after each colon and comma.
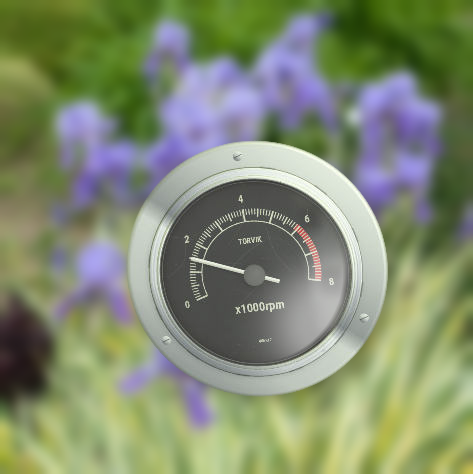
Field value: {"value": 1500, "unit": "rpm"}
